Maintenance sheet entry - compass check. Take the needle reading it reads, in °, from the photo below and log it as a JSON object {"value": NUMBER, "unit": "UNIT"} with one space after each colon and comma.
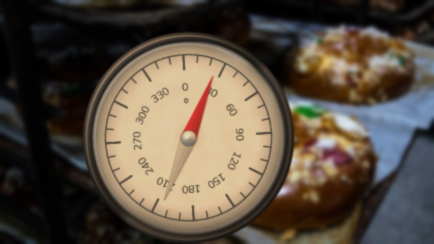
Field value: {"value": 25, "unit": "°"}
